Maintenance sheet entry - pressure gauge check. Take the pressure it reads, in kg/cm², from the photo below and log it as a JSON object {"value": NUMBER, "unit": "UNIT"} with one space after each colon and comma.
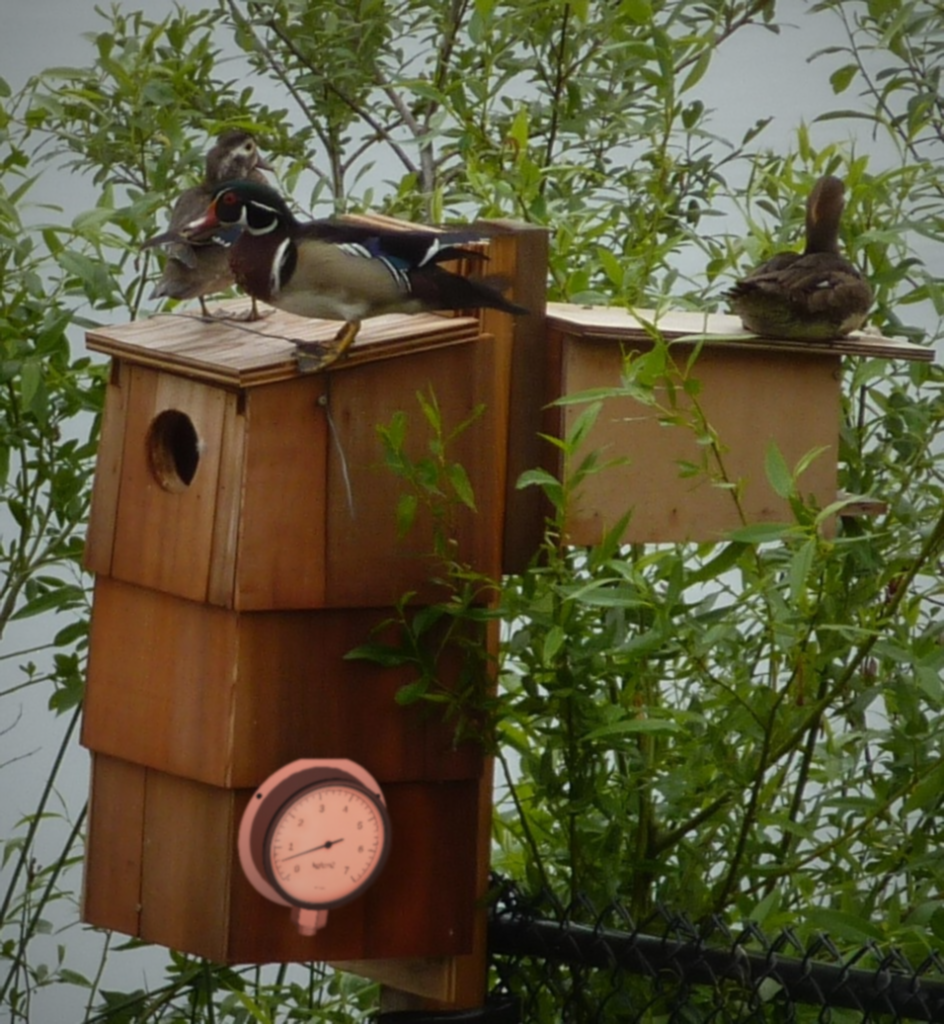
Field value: {"value": 0.6, "unit": "kg/cm²"}
